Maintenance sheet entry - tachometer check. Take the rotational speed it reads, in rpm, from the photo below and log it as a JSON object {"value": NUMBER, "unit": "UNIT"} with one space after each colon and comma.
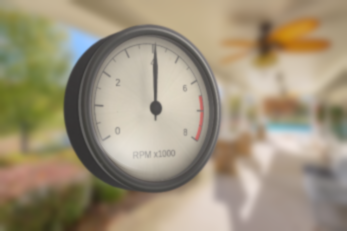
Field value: {"value": 4000, "unit": "rpm"}
